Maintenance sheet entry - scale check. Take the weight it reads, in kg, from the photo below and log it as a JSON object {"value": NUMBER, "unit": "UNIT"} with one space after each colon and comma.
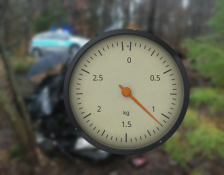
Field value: {"value": 1.1, "unit": "kg"}
